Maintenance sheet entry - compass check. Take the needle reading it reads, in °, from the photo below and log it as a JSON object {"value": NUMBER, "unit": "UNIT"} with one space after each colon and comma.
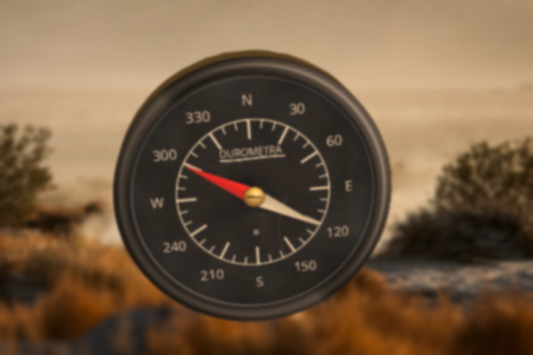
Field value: {"value": 300, "unit": "°"}
